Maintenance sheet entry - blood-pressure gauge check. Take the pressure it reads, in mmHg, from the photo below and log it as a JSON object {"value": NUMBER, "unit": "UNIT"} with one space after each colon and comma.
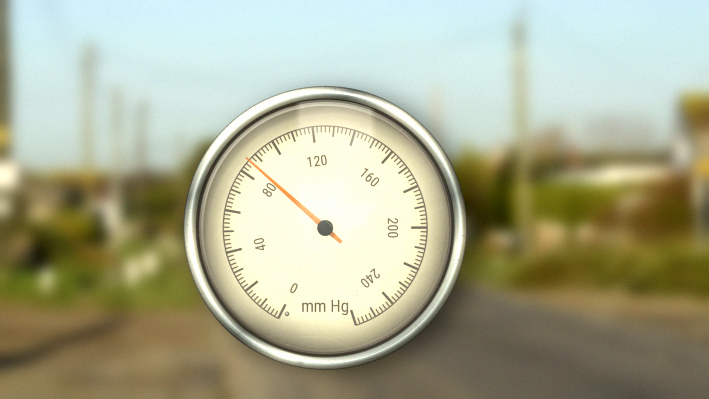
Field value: {"value": 86, "unit": "mmHg"}
